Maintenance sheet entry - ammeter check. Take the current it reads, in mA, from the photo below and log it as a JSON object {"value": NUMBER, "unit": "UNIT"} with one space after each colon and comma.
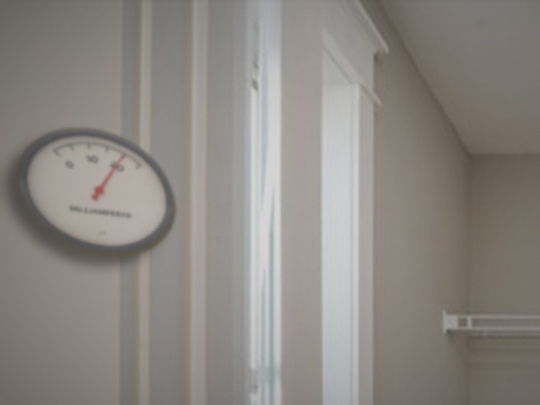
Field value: {"value": 20, "unit": "mA"}
